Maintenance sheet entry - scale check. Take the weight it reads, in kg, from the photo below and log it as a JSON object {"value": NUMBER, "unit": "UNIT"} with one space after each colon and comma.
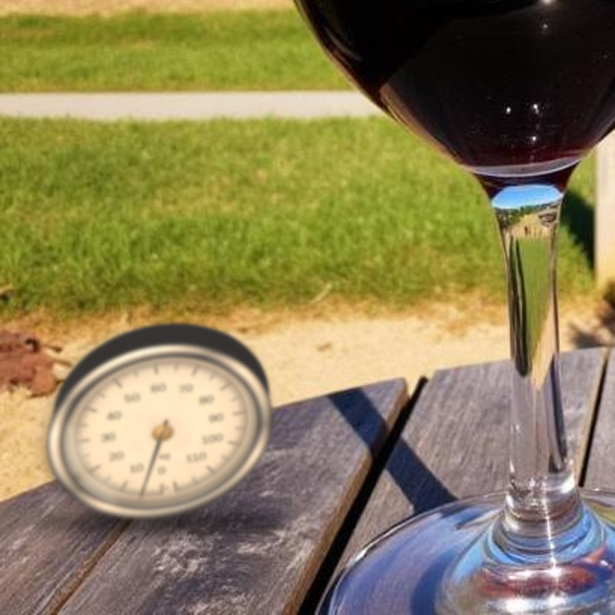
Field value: {"value": 5, "unit": "kg"}
